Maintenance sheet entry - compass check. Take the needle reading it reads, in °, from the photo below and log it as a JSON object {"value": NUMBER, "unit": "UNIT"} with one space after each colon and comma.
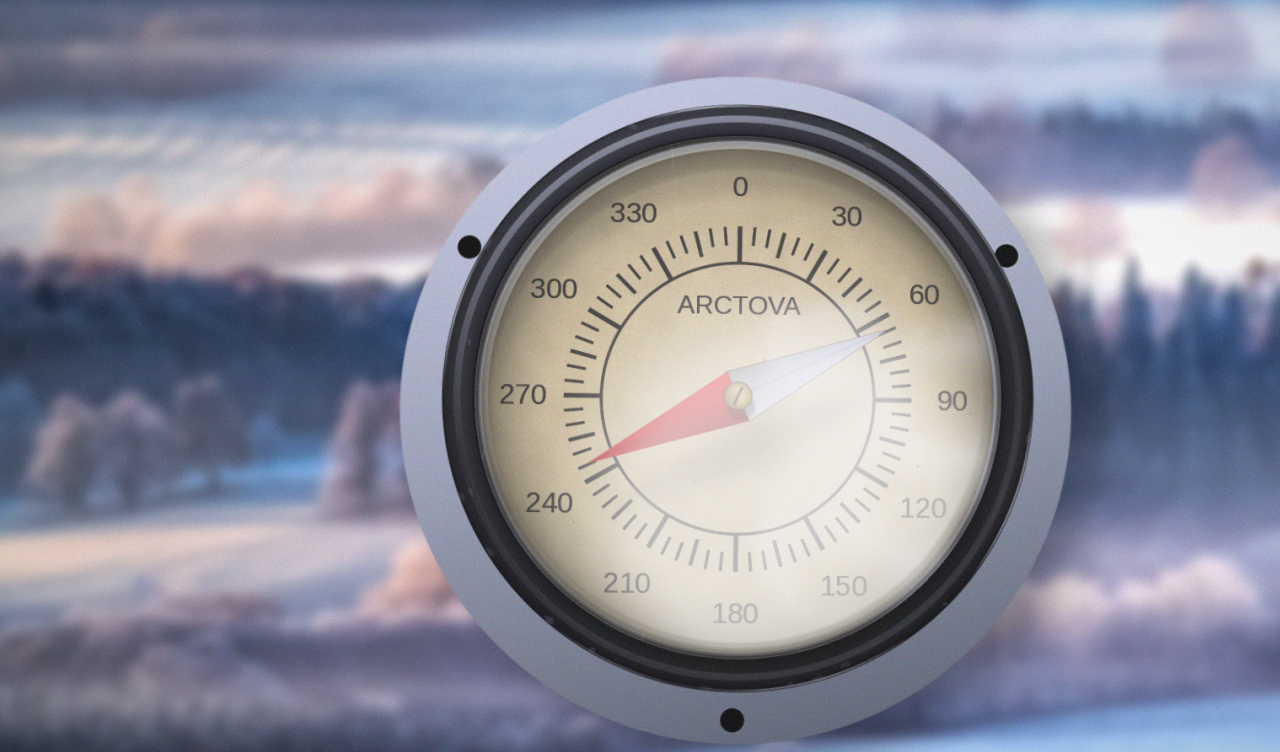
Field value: {"value": 245, "unit": "°"}
